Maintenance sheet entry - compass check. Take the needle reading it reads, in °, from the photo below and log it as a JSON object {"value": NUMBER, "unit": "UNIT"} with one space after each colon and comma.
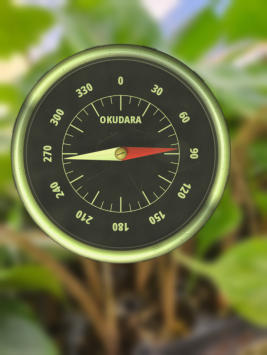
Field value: {"value": 85, "unit": "°"}
